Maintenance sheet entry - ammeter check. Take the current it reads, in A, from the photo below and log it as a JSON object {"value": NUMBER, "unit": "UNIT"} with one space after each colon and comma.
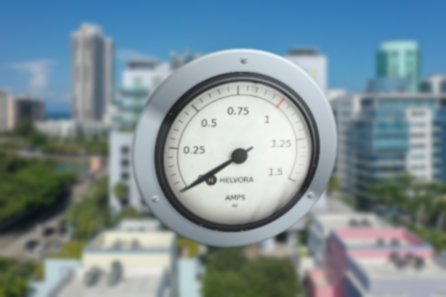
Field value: {"value": 0, "unit": "A"}
